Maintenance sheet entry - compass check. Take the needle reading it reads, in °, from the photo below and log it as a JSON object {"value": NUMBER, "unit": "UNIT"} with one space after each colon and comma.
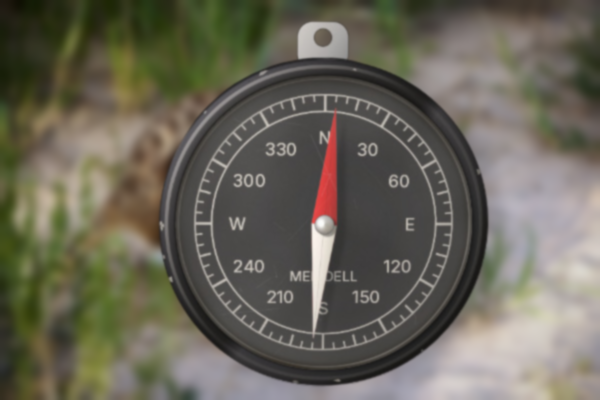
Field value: {"value": 5, "unit": "°"}
